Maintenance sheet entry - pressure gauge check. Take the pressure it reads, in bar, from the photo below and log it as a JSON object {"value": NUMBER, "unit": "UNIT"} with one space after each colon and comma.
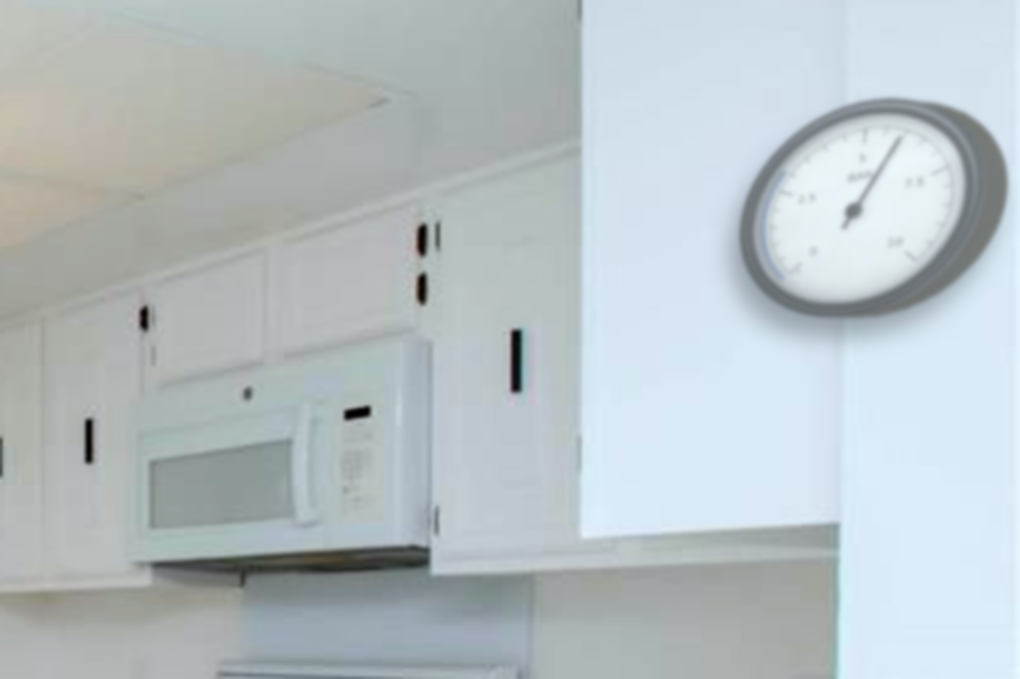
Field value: {"value": 6, "unit": "bar"}
